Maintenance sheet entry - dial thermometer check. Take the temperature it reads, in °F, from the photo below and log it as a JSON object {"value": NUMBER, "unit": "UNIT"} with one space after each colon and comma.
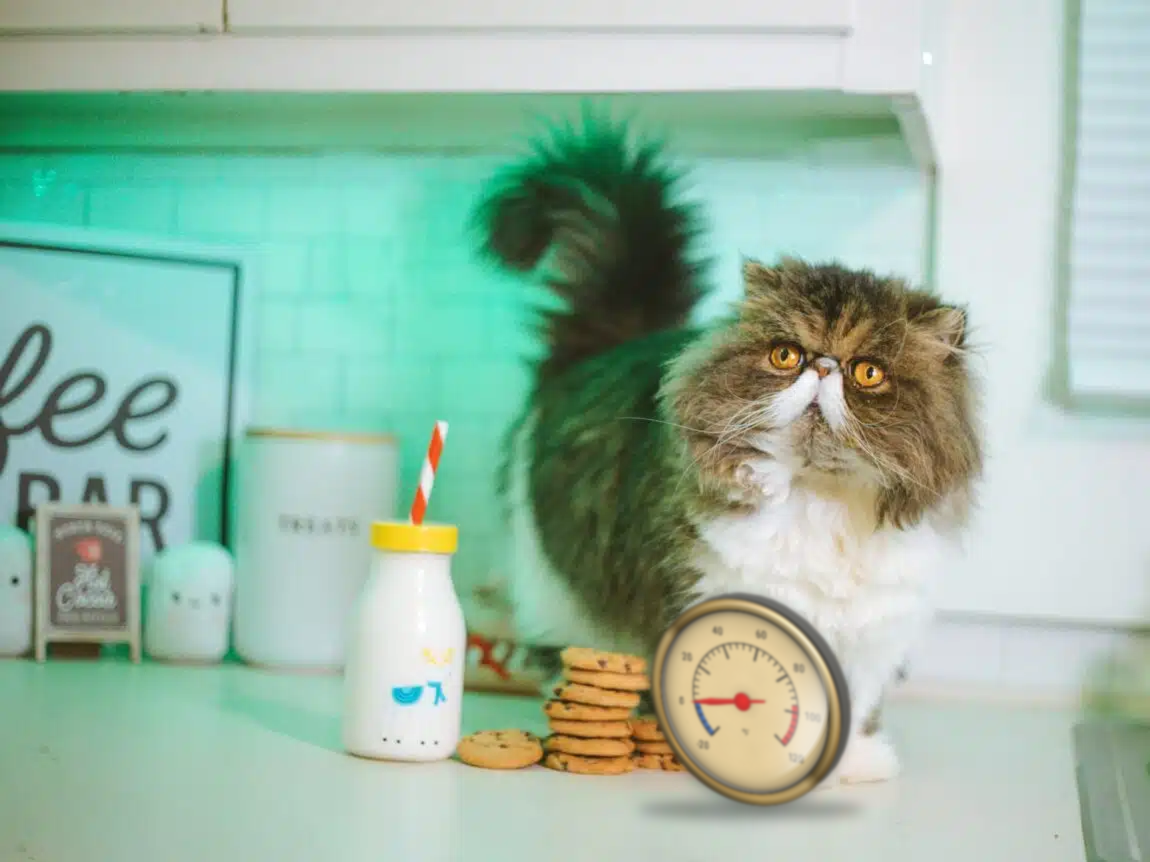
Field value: {"value": 0, "unit": "°F"}
